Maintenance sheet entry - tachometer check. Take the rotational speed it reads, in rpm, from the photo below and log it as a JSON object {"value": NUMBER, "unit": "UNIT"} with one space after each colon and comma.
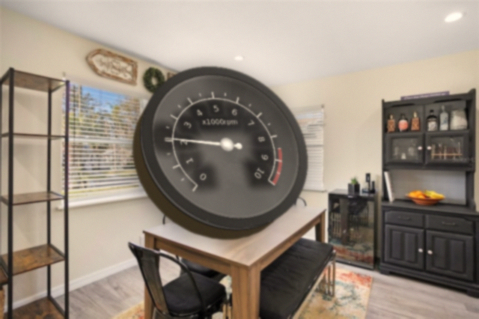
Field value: {"value": 2000, "unit": "rpm"}
